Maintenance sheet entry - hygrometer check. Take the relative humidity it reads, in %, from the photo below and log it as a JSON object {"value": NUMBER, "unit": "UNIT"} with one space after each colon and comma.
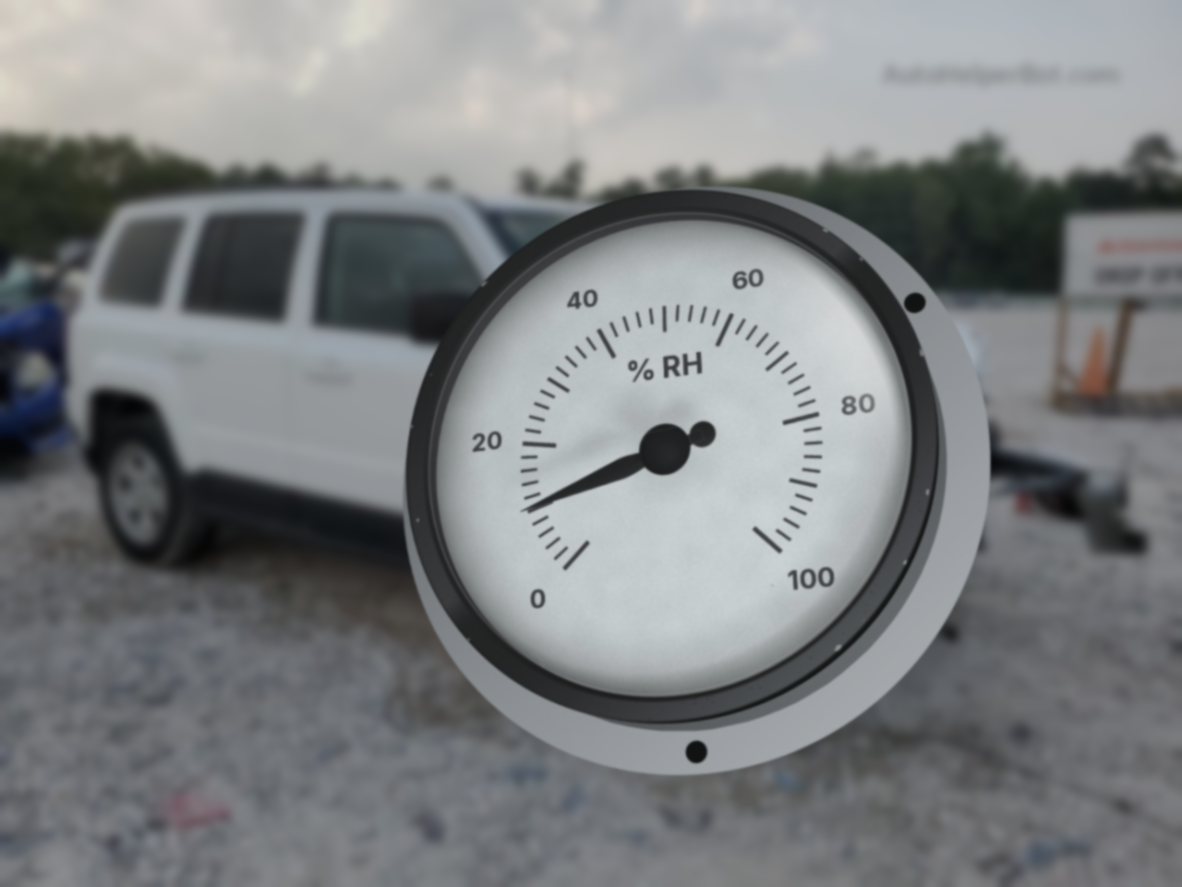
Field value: {"value": 10, "unit": "%"}
